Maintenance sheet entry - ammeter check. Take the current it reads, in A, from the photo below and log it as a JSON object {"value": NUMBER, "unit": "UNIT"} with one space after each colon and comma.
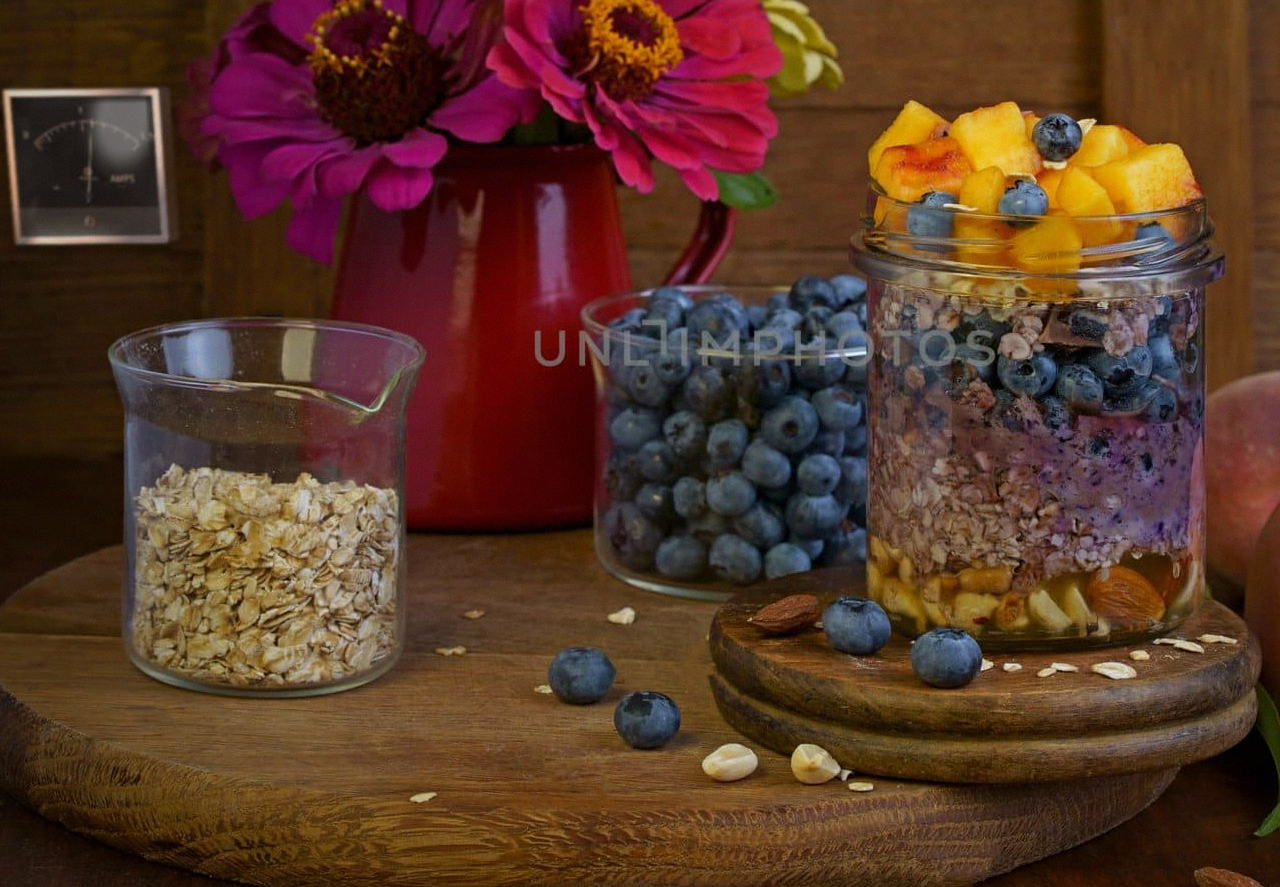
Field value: {"value": 1.1, "unit": "A"}
